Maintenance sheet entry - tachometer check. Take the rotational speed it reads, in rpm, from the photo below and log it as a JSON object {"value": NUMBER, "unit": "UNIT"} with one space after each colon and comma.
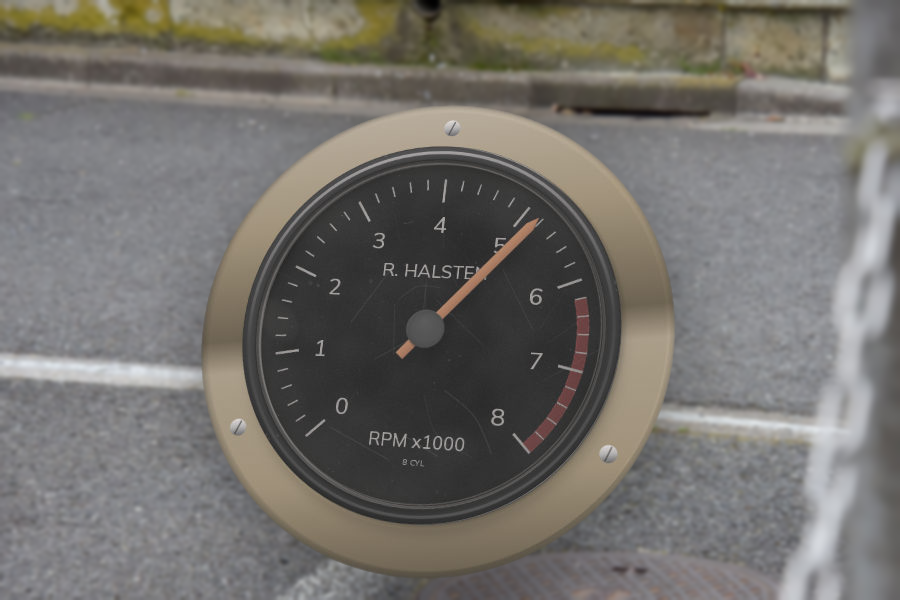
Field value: {"value": 5200, "unit": "rpm"}
